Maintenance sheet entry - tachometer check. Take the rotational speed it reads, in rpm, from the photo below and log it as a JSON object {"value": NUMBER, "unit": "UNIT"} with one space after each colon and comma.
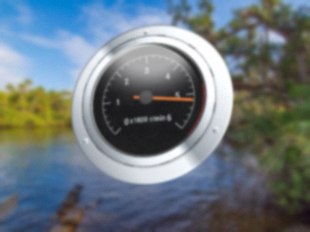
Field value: {"value": 5200, "unit": "rpm"}
